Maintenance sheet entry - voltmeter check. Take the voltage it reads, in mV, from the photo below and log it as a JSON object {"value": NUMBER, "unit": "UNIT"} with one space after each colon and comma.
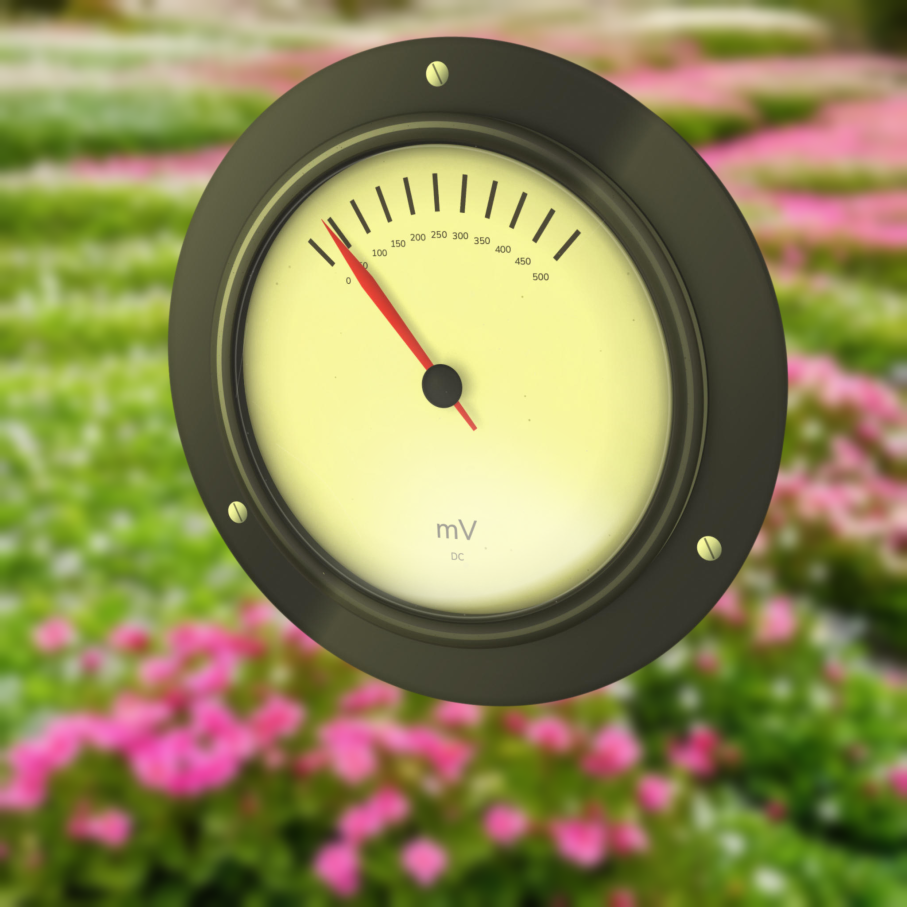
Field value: {"value": 50, "unit": "mV"}
